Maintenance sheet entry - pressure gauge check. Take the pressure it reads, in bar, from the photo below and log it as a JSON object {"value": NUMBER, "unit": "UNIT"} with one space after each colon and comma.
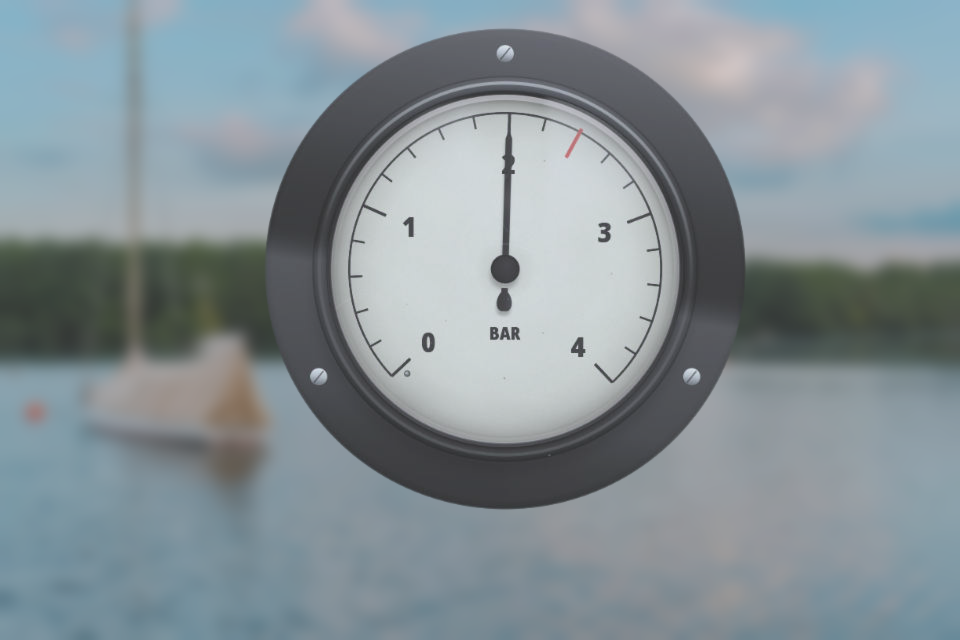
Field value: {"value": 2, "unit": "bar"}
